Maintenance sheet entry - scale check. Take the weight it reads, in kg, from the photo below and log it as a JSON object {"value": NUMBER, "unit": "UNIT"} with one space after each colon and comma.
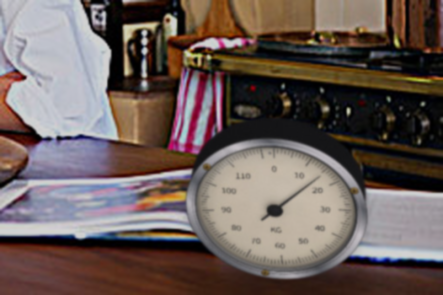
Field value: {"value": 15, "unit": "kg"}
